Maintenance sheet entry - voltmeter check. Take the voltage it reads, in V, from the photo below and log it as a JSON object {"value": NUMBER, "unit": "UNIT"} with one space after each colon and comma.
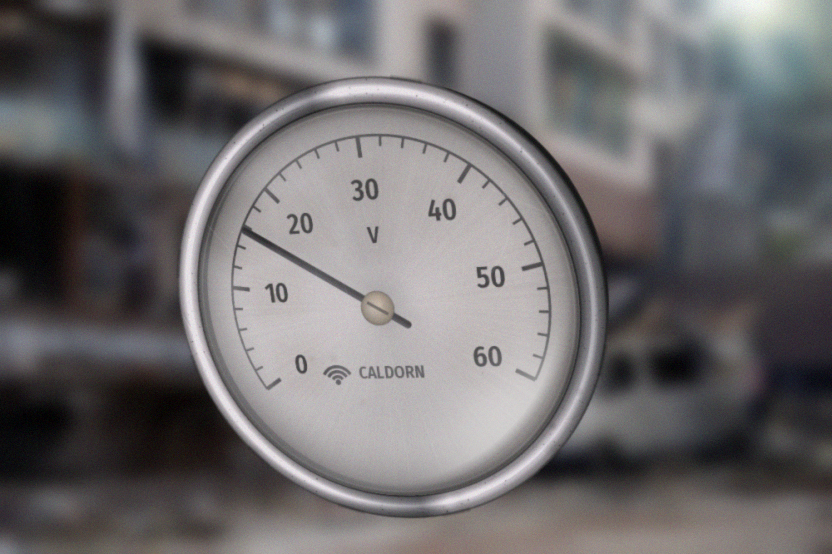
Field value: {"value": 16, "unit": "V"}
